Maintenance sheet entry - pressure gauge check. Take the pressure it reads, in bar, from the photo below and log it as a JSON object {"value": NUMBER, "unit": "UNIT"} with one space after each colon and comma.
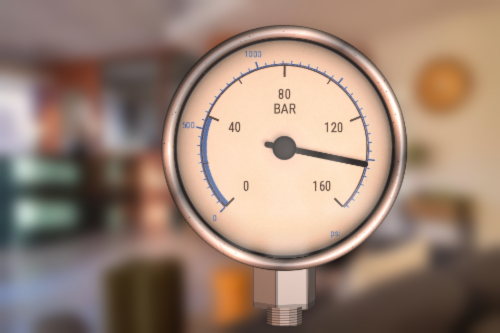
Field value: {"value": 140, "unit": "bar"}
